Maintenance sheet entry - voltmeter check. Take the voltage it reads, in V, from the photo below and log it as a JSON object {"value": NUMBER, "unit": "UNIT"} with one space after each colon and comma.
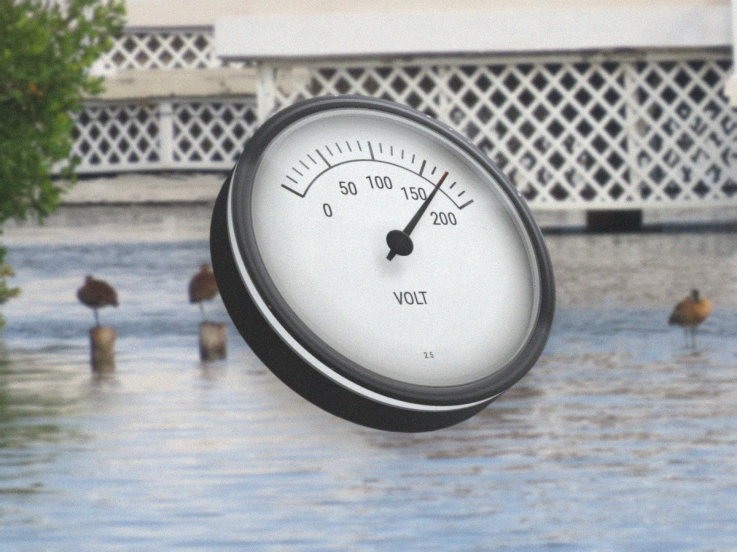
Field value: {"value": 170, "unit": "V"}
